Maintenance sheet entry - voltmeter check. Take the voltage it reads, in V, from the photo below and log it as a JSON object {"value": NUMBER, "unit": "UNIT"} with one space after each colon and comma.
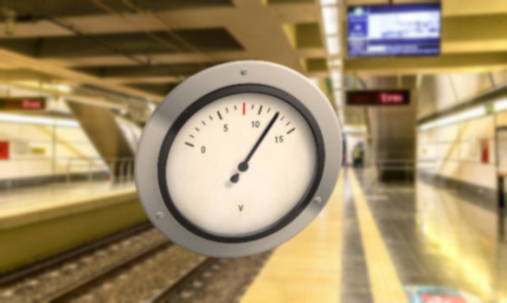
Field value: {"value": 12, "unit": "V"}
